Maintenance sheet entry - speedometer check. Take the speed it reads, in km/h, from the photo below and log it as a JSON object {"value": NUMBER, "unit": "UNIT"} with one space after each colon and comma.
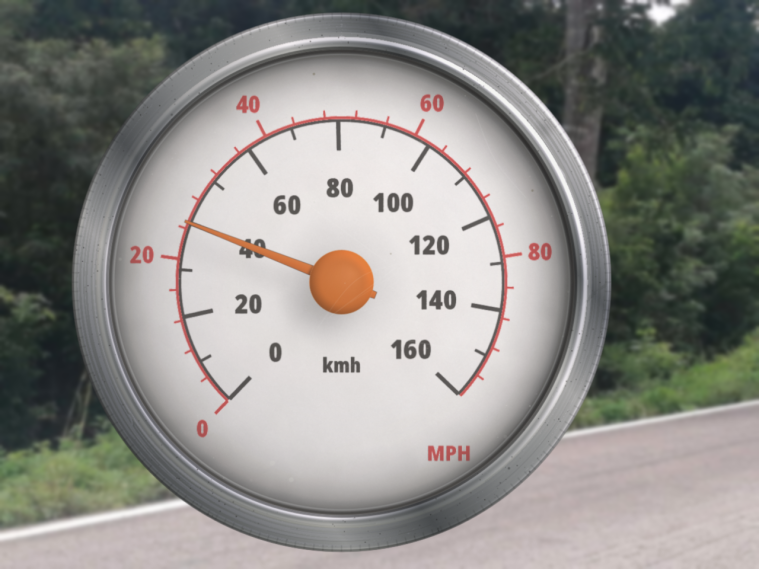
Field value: {"value": 40, "unit": "km/h"}
